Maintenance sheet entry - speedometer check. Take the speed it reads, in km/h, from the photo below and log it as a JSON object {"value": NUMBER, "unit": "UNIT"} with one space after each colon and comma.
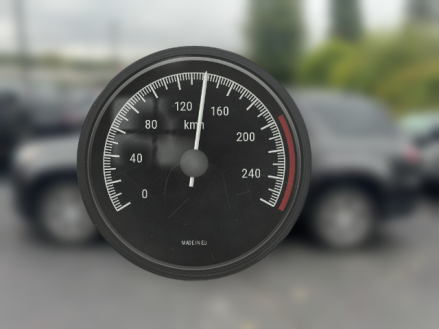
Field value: {"value": 140, "unit": "km/h"}
